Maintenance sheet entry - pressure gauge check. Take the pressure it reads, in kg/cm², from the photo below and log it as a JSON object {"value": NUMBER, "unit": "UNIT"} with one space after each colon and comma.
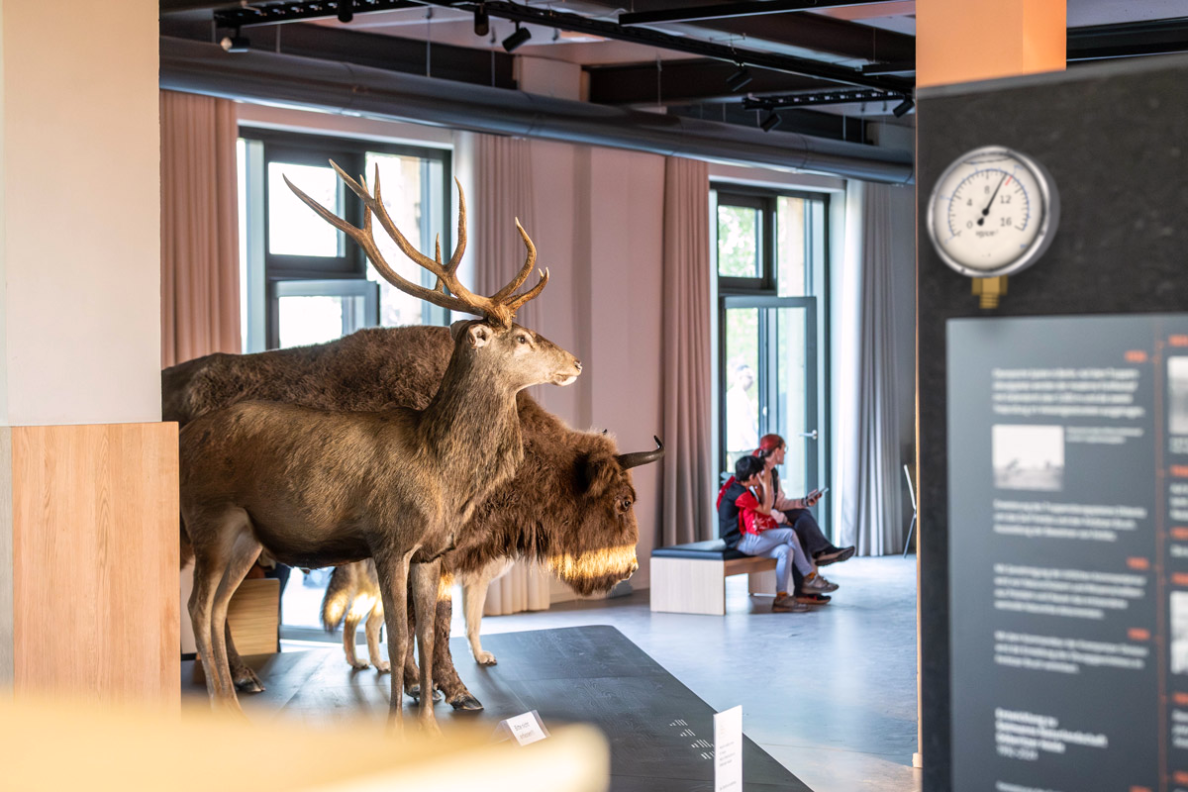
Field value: {"value": 10, "unit": "kg/cm²"}
